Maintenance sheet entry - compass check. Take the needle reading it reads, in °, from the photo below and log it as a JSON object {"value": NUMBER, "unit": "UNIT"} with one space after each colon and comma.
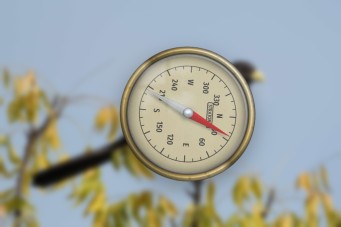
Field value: {"value": 25, "unit": "°"}
